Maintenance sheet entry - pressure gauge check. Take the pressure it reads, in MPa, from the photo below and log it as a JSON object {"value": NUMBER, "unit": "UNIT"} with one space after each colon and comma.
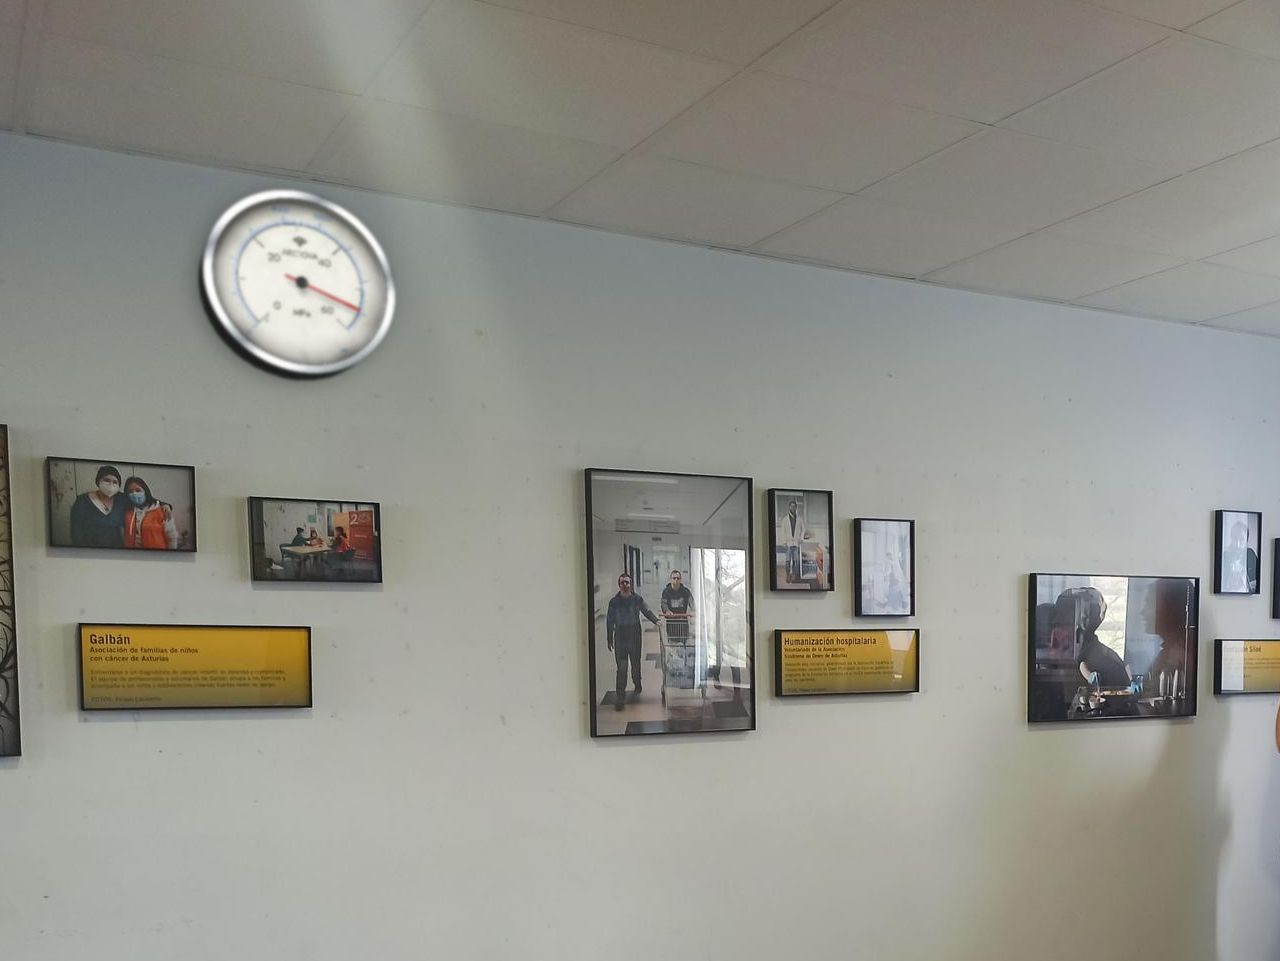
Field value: {"value": 55, "unit": "MPa"}
